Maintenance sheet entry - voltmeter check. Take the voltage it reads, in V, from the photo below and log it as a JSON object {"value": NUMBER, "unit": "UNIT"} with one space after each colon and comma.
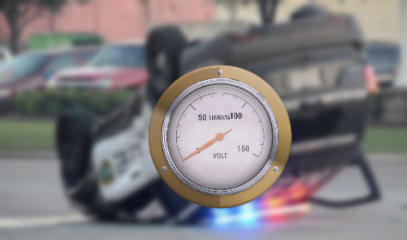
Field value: {"value": 0, "unit": "V"}
